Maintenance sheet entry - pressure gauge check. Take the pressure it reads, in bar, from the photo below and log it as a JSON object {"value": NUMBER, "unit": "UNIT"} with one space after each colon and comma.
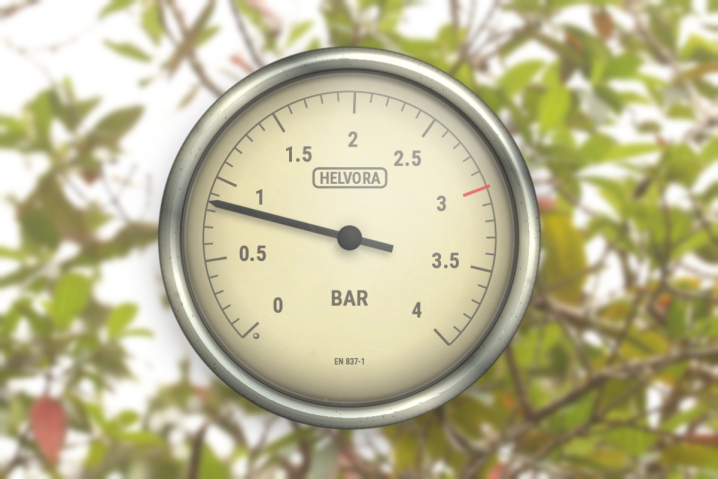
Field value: {"value": 0.85, "unit": "bar"}
